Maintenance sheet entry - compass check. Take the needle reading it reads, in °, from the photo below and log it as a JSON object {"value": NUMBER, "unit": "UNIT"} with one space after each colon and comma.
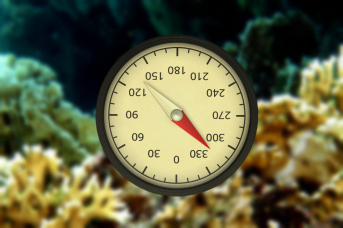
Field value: {"value": 315, "unit": "°"}
